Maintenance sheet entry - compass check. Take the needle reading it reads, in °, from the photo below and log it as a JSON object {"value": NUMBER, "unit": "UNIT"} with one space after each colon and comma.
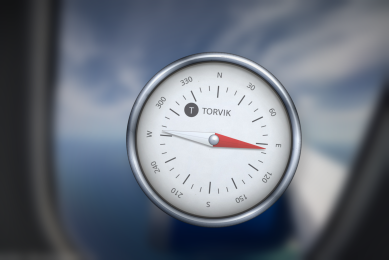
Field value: {"value": 95, "unit": "°"}
